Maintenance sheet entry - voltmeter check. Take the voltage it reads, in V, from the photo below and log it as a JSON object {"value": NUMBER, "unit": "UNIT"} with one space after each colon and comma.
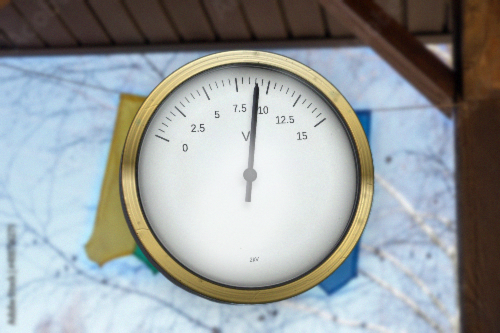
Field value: {"value": 9, "unit": "V"}
